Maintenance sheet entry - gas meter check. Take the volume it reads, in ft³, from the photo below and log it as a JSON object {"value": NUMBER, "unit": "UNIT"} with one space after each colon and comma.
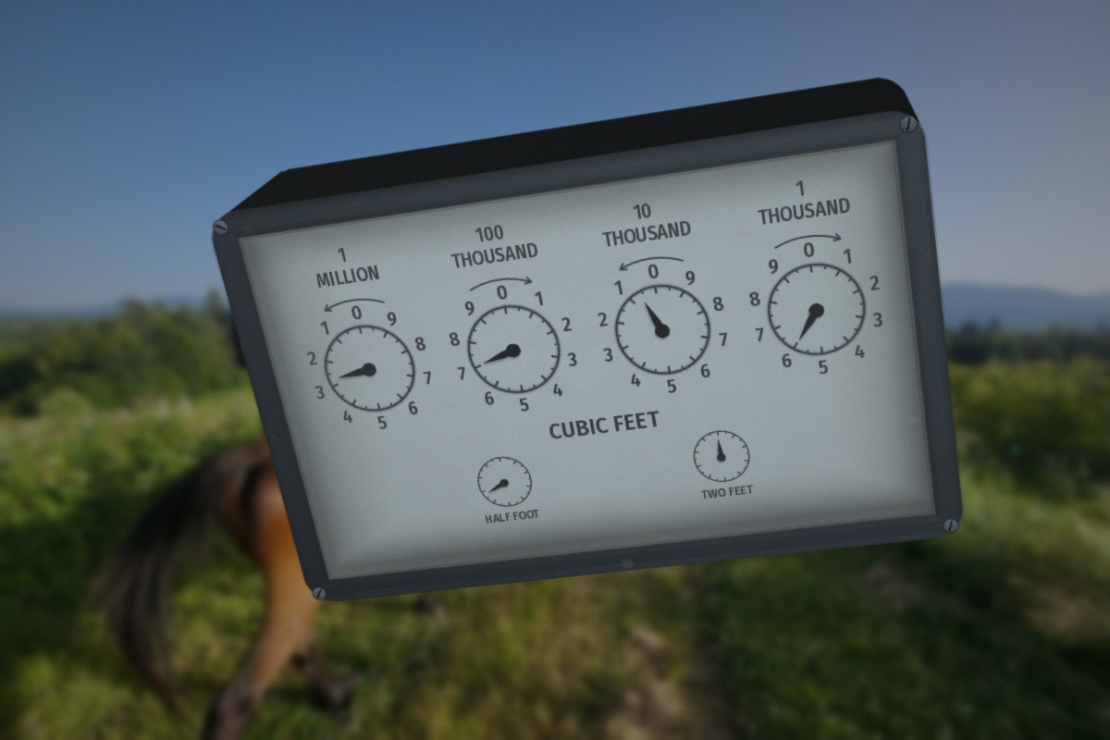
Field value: {"value": 270600, "unit": "ft³"}
